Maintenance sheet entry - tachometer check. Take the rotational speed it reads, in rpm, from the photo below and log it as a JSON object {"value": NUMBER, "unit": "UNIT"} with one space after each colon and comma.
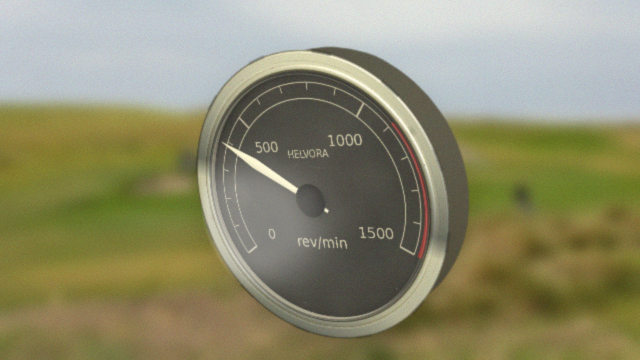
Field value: {"value": 400, "unit": "rpm"}
